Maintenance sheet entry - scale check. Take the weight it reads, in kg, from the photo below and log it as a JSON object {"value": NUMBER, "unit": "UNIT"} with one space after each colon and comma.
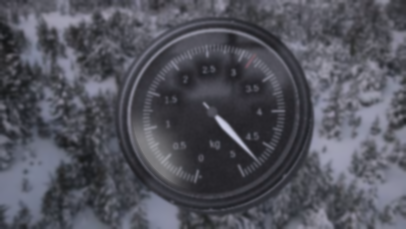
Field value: {"value": 4.75, "unit": "kg"}
